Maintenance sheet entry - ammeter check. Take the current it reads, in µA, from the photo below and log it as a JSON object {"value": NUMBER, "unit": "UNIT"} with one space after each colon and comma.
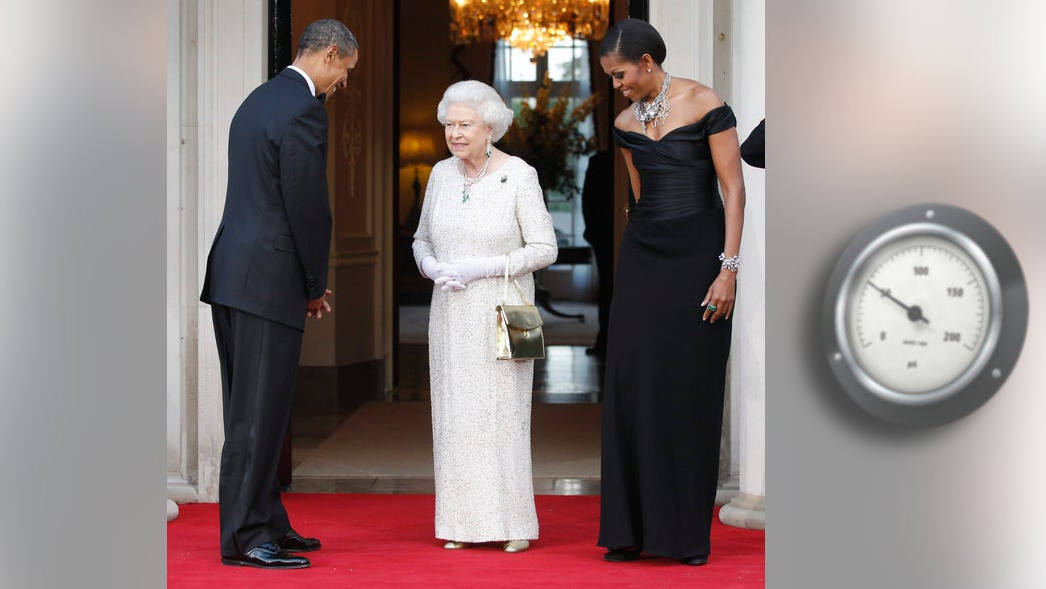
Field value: {"value": 50, "unit": "µA"}
